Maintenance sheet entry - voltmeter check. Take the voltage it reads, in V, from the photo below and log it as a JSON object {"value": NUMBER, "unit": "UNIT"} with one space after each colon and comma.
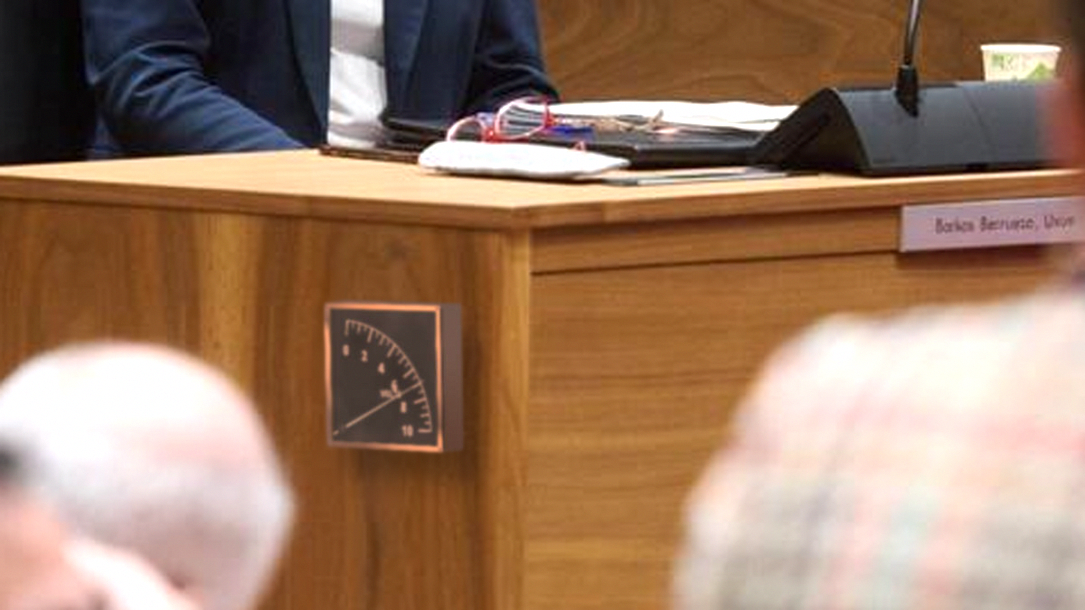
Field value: {"value": 7, "unit": "V"}
